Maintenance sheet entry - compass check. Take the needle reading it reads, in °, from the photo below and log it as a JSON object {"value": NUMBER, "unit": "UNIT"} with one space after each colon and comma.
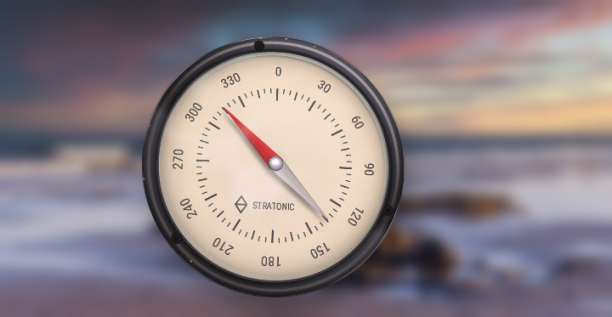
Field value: {"value": 315, "unit": "°"}
